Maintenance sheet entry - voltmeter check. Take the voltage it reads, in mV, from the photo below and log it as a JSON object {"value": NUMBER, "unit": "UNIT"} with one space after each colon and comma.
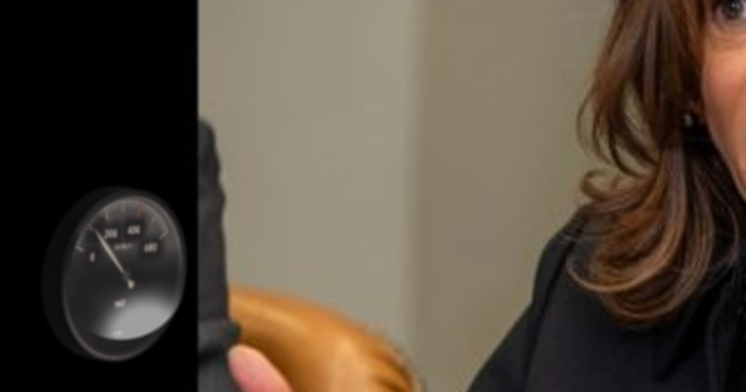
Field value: {"value": 100, "unit": "mV"}
